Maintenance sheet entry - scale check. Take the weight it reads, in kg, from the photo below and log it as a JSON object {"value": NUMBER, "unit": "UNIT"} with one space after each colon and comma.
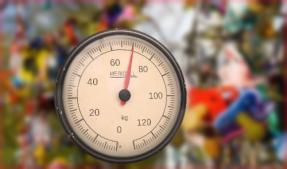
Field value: {"value": 70, "unit": "kg"}
